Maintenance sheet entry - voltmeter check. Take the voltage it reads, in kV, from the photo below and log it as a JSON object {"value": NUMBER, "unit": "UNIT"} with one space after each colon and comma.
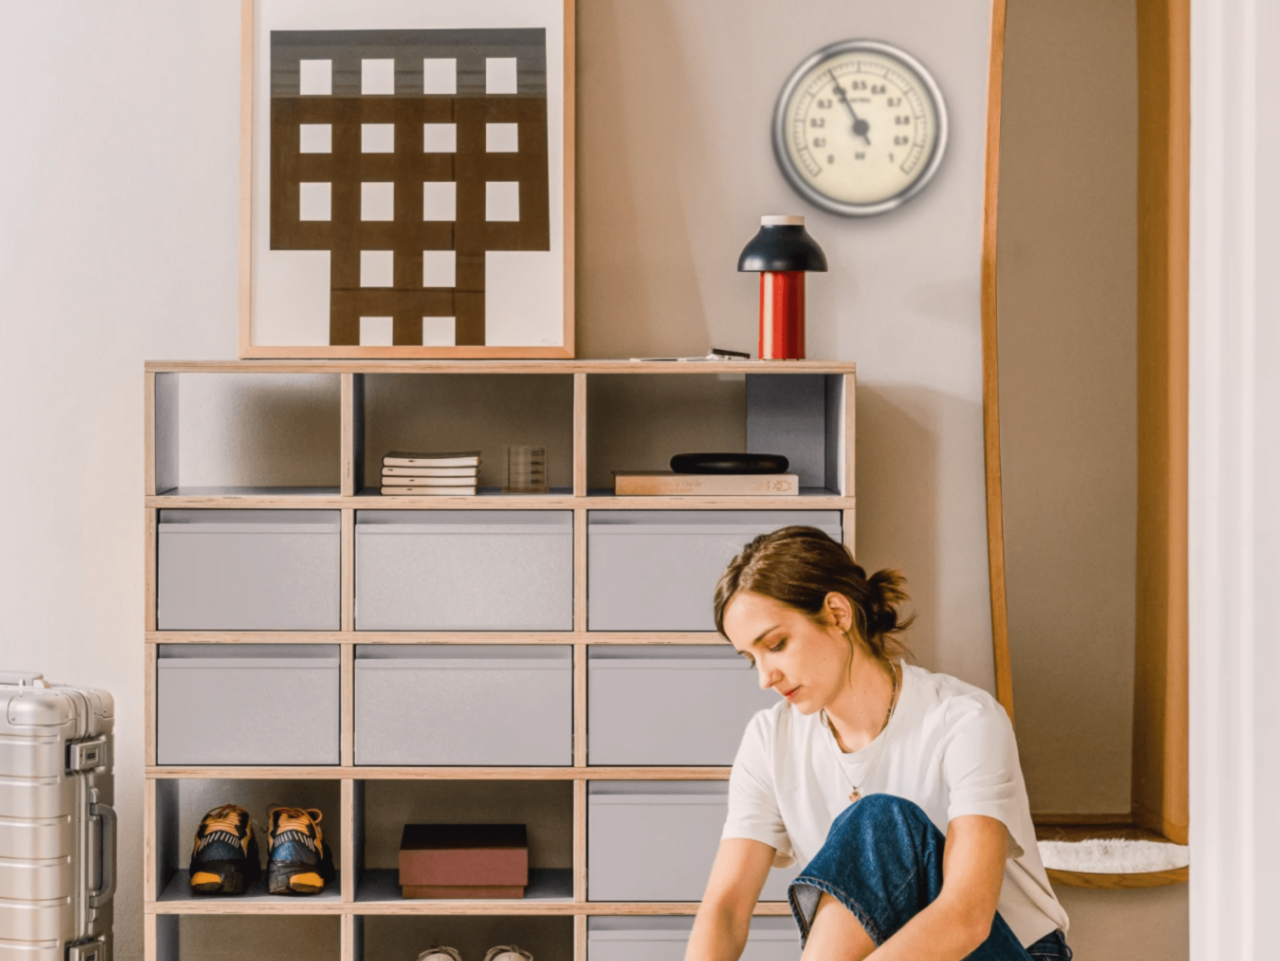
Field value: {"value": 0.4, "unit": "kV"}
